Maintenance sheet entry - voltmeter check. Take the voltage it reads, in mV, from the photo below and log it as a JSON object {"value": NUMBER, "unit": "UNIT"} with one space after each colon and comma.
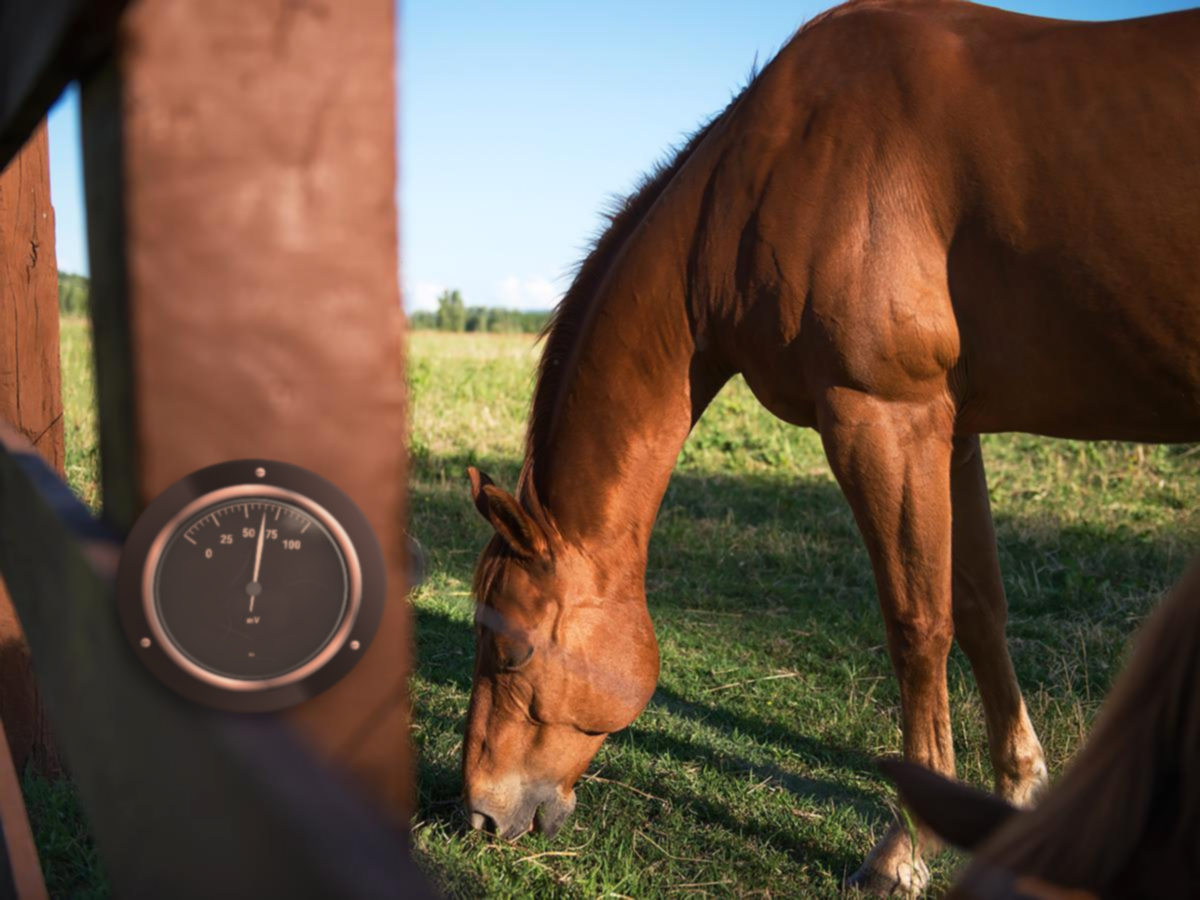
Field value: {"value": 65, "unit": "mV"}
